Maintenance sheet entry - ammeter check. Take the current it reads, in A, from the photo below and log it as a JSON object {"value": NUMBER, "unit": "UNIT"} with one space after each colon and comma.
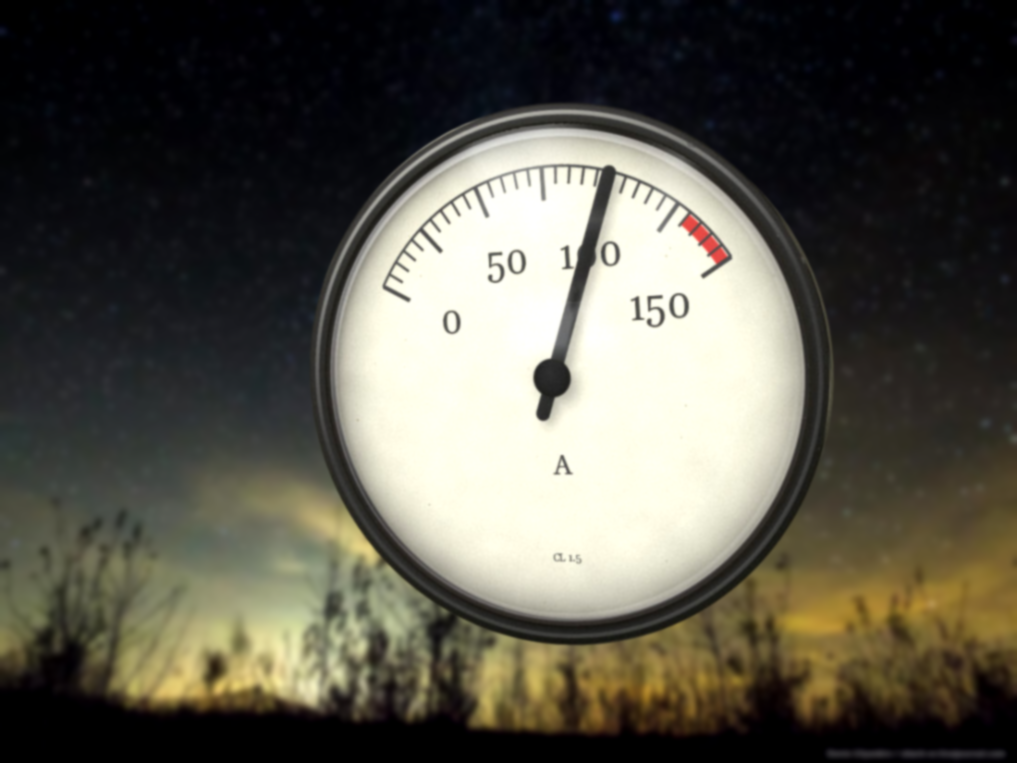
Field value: {"value": 100, "unit": "A"}
